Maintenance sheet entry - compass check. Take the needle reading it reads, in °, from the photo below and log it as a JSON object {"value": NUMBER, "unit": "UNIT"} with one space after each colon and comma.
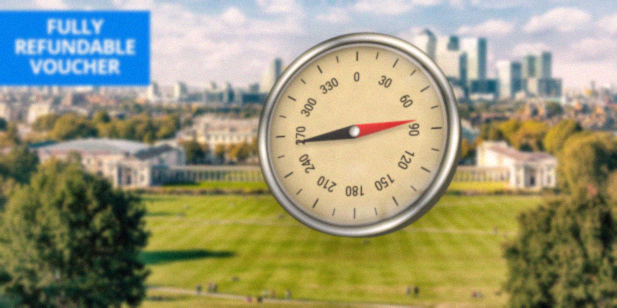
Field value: {"value": 82.5, "unit": "°"}
